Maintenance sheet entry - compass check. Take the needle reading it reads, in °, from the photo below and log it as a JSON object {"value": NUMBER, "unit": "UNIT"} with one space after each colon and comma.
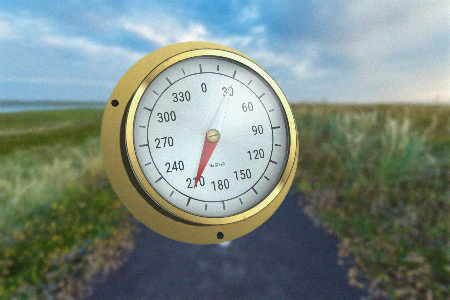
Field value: {"value": 210, "unit": "°"}
